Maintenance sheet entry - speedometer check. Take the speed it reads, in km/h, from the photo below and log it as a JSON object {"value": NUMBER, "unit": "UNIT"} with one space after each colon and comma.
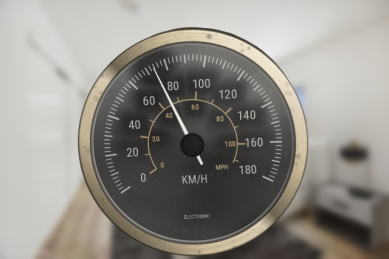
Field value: {"value": 74, "unit": "km/h"}
